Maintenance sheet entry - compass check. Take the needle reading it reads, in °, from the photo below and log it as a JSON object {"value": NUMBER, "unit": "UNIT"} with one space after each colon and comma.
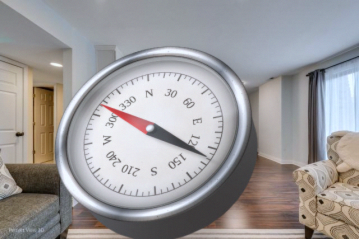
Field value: {"value": 310, "unit": "°"}
